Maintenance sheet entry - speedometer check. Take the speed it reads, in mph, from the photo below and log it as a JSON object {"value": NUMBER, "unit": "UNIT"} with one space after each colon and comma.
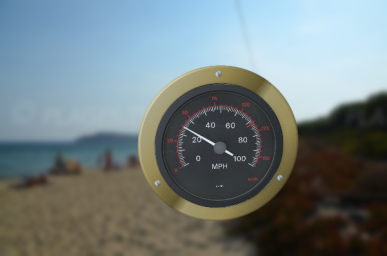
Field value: {"value": 25, "unit": "mph"}
